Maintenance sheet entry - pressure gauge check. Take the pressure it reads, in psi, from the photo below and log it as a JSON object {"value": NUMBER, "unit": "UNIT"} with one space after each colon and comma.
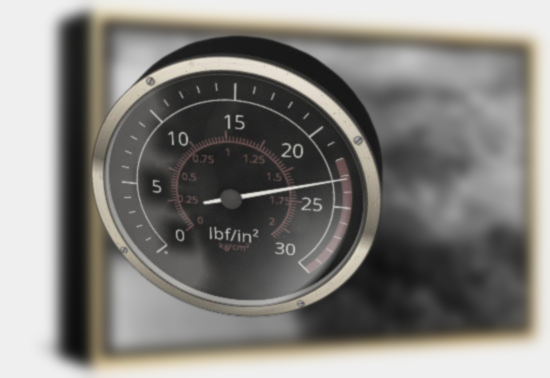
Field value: {"value": 23, "unit": "psi"}
